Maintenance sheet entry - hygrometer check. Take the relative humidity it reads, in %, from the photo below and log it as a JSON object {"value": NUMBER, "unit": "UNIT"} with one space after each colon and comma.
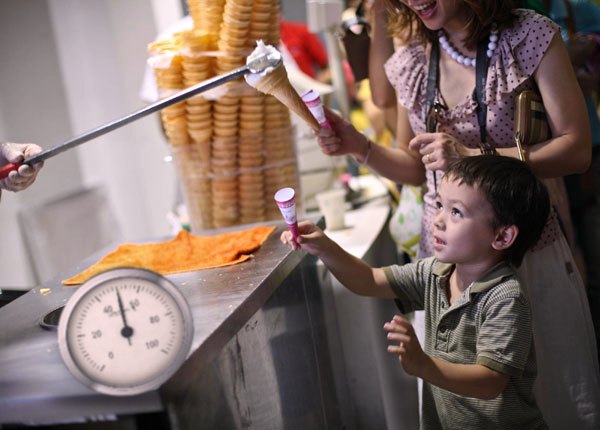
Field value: {"value": 50, "unit": "%"}
